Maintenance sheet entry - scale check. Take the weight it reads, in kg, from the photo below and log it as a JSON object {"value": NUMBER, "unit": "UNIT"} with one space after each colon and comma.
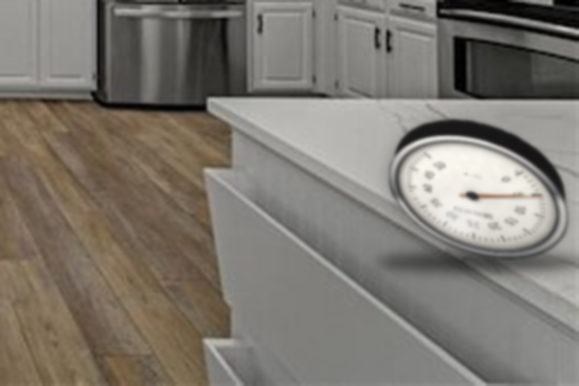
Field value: {"value": 5, "unit": "kg"}
